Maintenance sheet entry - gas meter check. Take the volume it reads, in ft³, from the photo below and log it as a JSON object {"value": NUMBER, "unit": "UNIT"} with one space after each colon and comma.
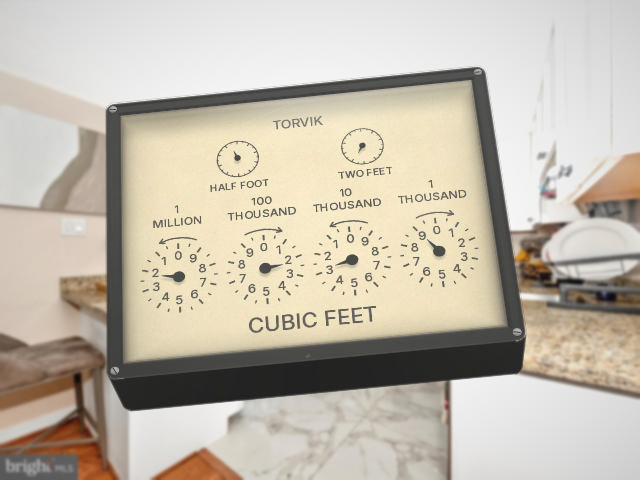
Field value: {"value": 222900, "unit": "ft³"}
